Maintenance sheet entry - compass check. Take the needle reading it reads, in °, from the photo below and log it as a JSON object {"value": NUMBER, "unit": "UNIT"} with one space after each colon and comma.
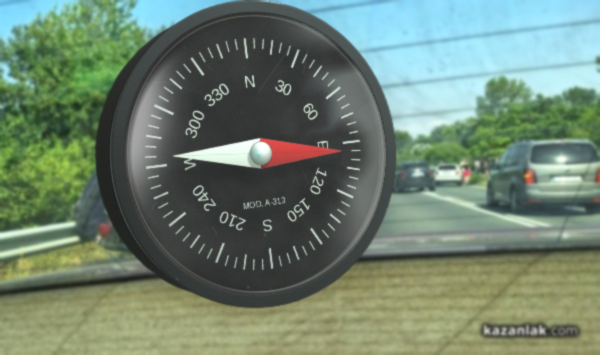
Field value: {"value": 95, "unit": "°"}
